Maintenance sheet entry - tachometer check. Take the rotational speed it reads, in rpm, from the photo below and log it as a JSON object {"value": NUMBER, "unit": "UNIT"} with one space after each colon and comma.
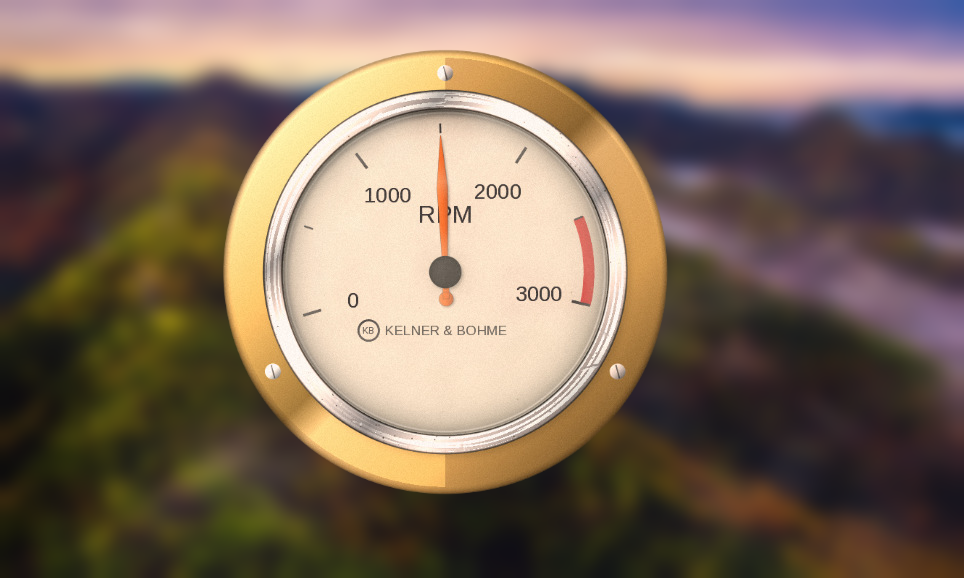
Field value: {"value": 1500, "unit": "rpm"}
